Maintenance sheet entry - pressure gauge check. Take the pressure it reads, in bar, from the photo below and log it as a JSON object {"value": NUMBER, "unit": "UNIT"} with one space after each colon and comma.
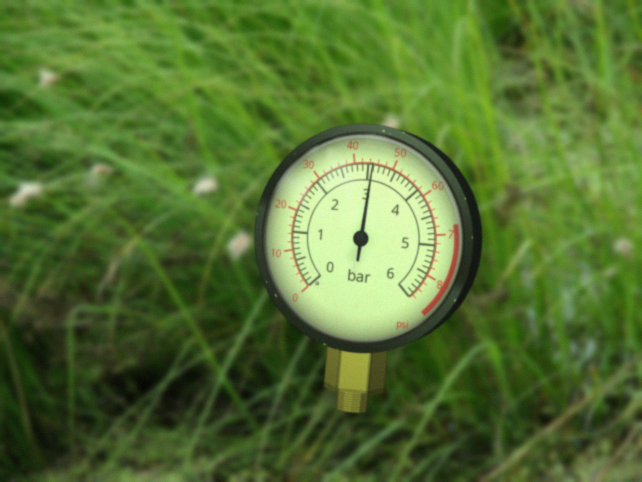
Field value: {"value": 3.1, "unit": "bar"}
